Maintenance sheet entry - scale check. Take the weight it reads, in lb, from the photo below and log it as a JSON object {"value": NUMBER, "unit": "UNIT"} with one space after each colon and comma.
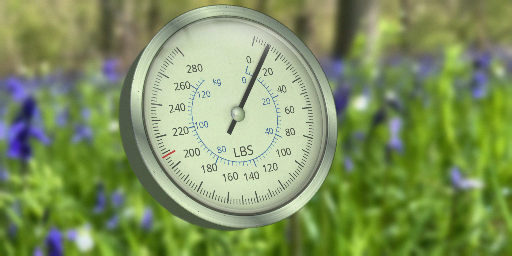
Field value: {"value": 10, "unit": "lb"}
